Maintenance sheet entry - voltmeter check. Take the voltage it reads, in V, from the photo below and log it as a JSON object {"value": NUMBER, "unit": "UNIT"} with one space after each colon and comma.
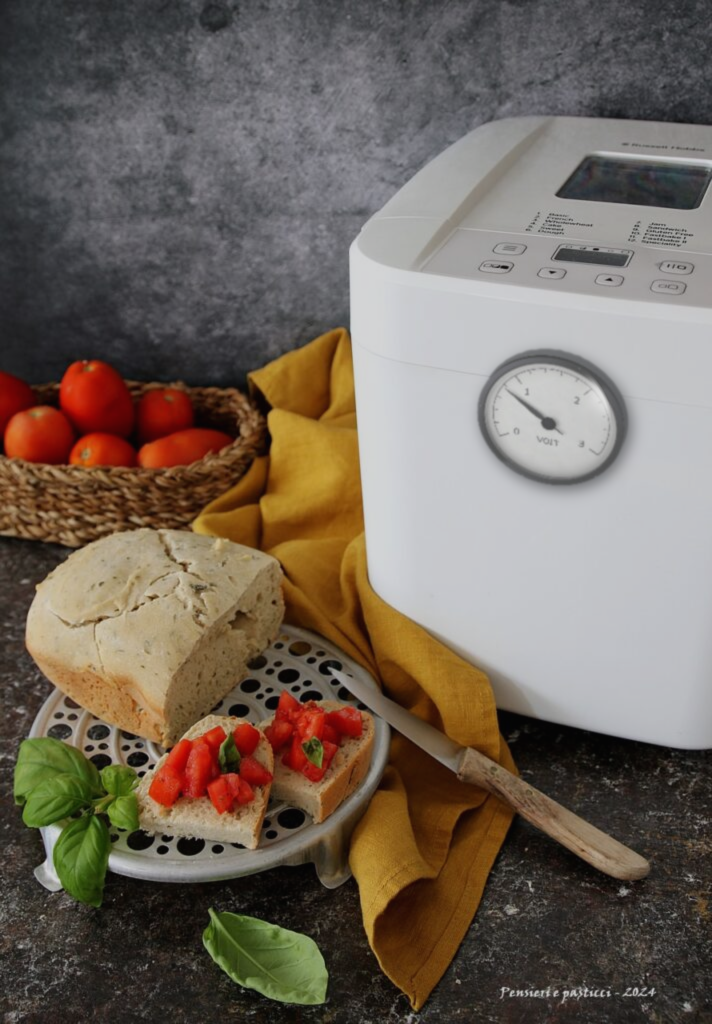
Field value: {"value": 0.8, "unit": "V"}
